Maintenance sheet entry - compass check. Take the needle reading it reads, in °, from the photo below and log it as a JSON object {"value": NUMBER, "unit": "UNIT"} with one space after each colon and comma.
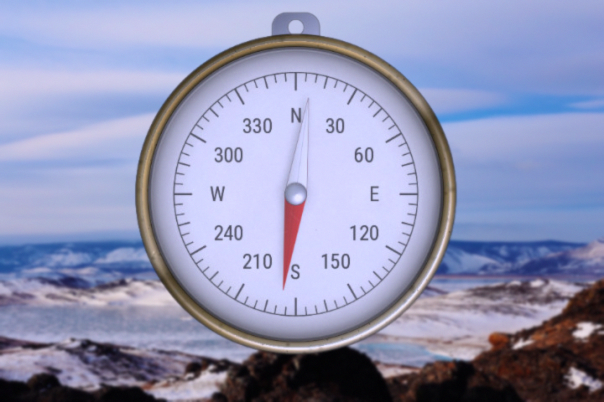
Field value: {"value": 187.5, "unit": "°"}
